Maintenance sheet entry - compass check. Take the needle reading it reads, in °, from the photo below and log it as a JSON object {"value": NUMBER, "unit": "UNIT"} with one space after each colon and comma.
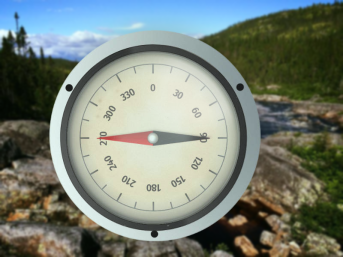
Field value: {"value": 270, "unit": "°"}
